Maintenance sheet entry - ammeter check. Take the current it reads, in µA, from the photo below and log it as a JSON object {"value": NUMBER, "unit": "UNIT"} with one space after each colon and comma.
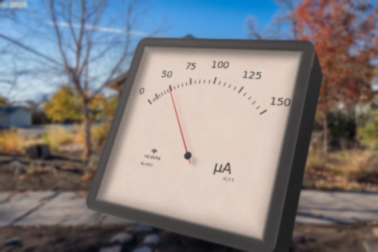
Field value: {"value": 50, "unit": "µA"}
